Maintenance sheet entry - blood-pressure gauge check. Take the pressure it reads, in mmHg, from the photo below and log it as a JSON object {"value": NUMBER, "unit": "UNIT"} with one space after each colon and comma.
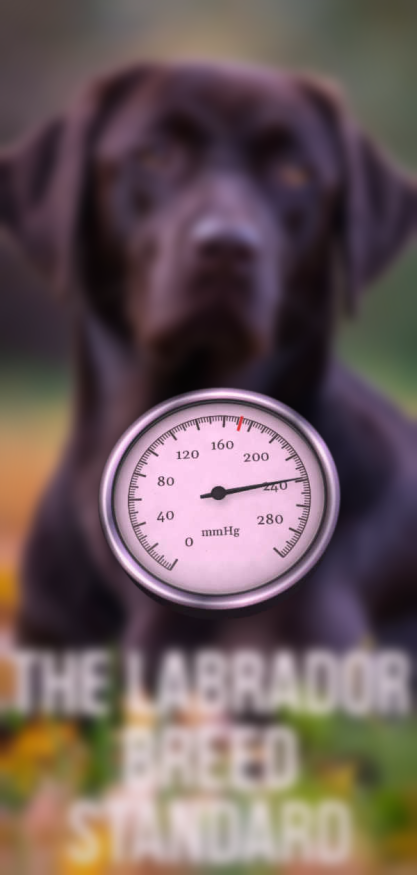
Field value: {"value": 240, "unit": "mmHg"}
